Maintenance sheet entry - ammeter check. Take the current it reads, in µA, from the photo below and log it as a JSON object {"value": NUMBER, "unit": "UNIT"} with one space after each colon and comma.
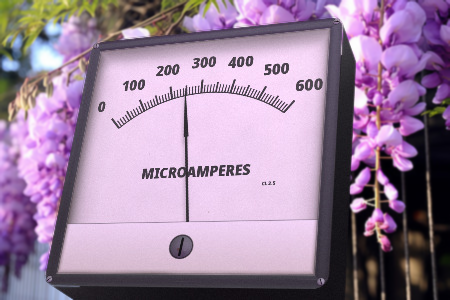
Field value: {"value": 250, "unit": "µA"}
